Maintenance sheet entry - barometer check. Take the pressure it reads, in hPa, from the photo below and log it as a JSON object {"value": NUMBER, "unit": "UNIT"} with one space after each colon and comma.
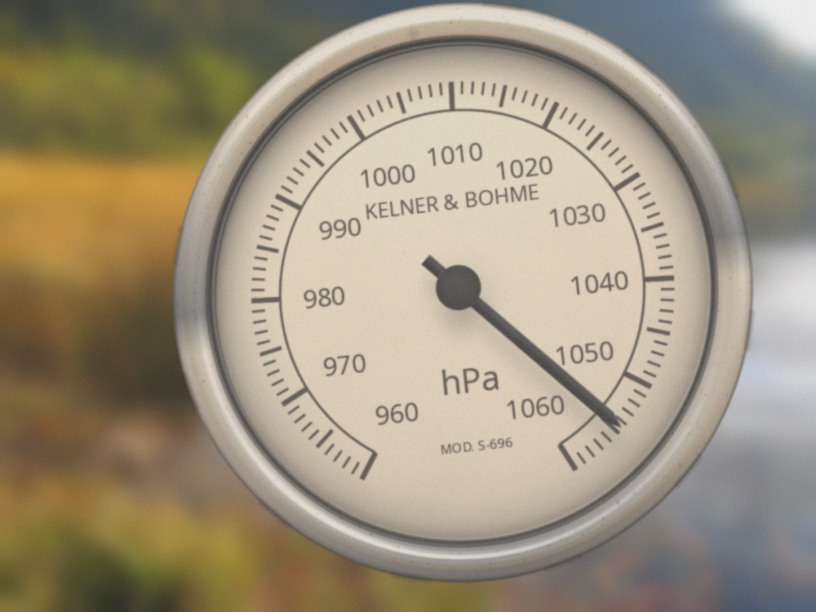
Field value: {"value": 1054.5, "unit": "hPa"}
